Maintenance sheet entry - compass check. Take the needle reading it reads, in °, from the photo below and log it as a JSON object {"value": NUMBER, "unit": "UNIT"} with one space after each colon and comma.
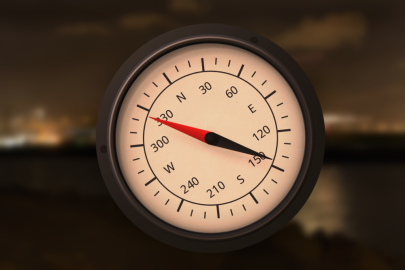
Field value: {"value": 325, "unit": "°"}
